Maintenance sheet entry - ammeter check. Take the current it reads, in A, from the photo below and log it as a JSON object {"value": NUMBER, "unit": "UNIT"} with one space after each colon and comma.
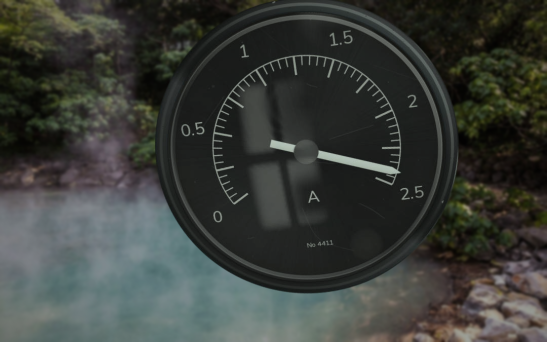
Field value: {"value": 2.4, "unit": "A"}
